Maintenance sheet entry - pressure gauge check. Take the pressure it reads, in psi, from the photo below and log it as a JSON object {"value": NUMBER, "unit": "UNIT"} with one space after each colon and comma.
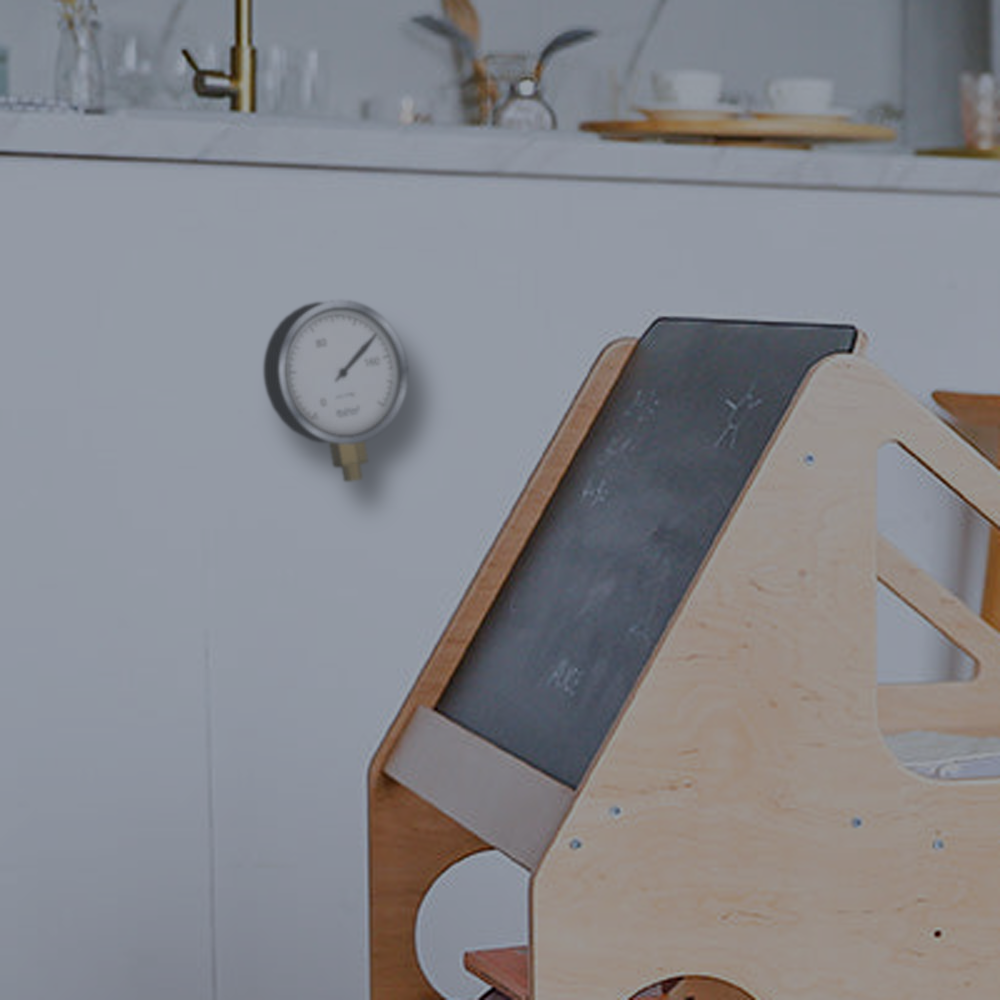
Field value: {"value": 140, "unit": "psi"}
